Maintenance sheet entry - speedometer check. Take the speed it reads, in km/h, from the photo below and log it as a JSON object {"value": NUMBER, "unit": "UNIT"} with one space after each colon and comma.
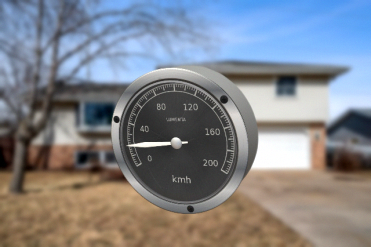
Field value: {"value": 20, "unit": "km/h"}
